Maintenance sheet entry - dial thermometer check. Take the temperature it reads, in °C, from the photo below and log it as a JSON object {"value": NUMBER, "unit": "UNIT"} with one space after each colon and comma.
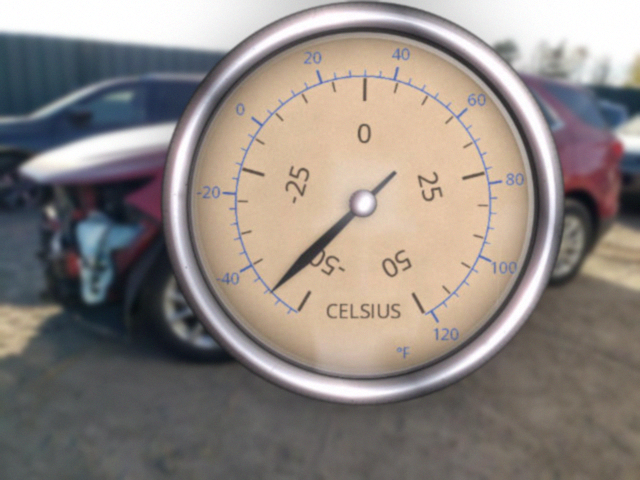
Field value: {"value": -45, "unit": "°C"}
